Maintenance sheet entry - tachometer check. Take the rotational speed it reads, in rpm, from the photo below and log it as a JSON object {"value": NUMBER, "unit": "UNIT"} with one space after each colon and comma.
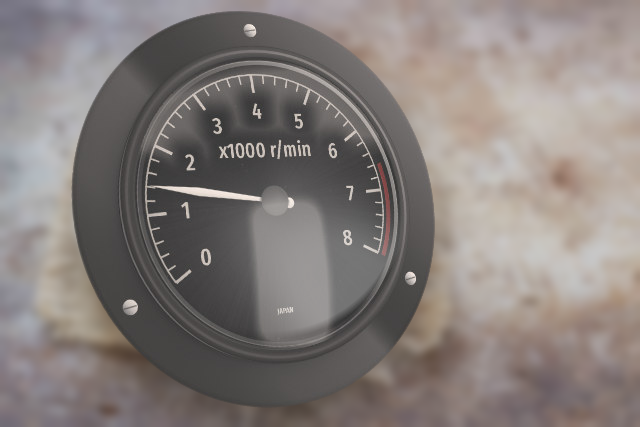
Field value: {"value": 1400, "unit": "rpm"}
